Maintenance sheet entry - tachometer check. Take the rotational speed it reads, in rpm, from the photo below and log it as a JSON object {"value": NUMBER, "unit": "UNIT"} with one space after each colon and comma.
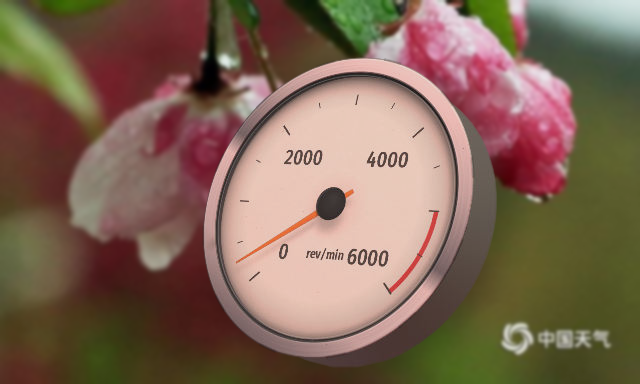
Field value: {"value": 250, "unit": "rpm"}
